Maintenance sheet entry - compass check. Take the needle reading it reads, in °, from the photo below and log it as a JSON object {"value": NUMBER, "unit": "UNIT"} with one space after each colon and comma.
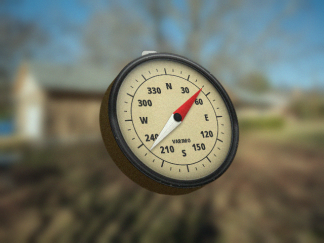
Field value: {"value": 50, "unit": "°"}
